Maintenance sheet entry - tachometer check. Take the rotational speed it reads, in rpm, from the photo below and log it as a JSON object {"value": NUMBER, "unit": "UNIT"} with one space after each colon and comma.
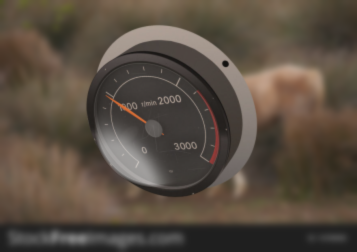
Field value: {"value": 1000, "unit": "rpm"}
